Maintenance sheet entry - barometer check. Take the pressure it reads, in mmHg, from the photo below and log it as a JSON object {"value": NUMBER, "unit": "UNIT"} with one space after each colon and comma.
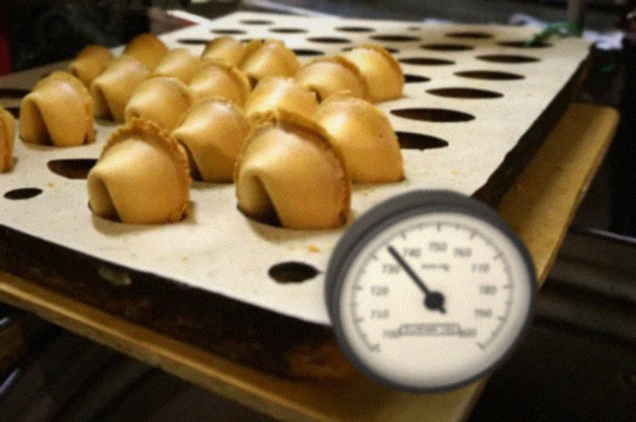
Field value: {"value": 735, "unit": "mmHg"}
